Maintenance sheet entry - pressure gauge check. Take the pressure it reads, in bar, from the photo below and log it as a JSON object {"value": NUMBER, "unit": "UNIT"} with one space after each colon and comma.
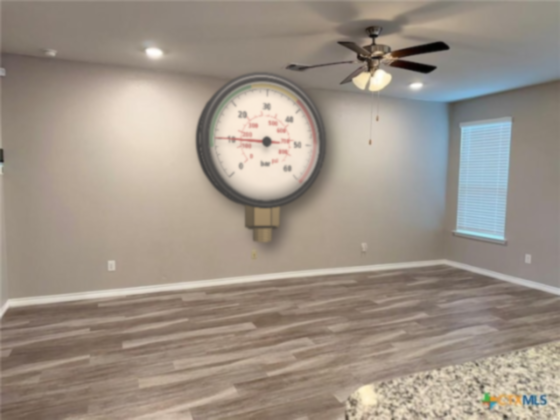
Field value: {"value": 10, "unit": "bar"}
